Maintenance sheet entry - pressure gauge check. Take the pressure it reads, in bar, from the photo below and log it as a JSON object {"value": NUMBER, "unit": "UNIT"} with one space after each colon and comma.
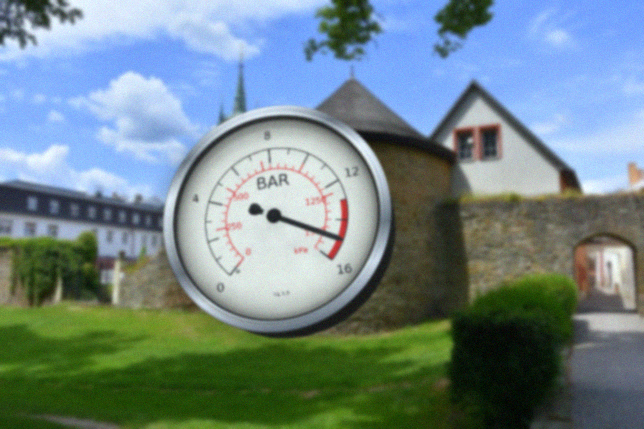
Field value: {"value": 15, "unit": "bar"}
